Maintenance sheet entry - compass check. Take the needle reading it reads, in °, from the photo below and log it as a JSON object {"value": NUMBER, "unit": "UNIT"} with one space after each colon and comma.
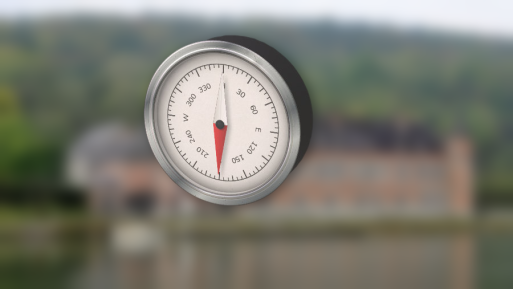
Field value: {"value": 180, "unit": "°"}
